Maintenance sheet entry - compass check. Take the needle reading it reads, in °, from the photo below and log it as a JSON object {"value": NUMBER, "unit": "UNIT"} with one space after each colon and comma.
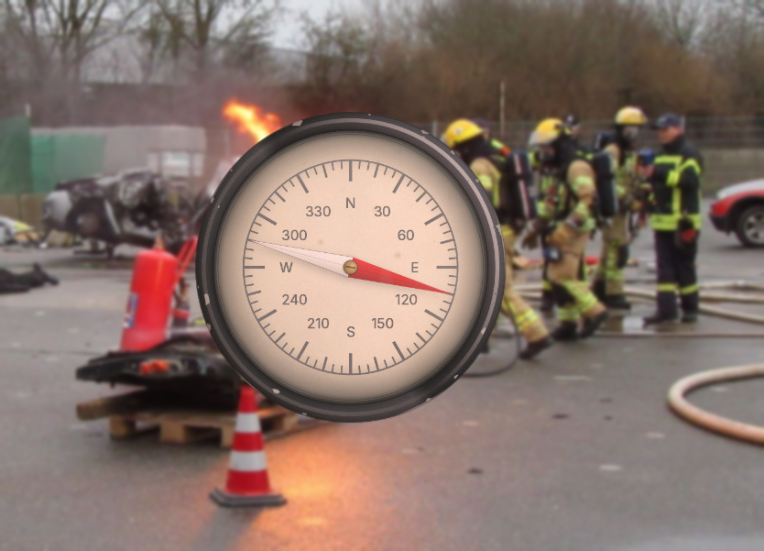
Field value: {"value": 105, "unit": "°"}
